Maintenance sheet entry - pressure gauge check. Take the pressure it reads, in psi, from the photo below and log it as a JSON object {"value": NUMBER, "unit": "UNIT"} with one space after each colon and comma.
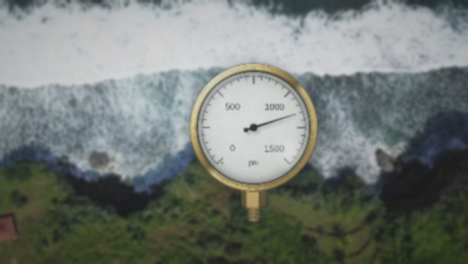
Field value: {"value": 1150, "unit": "psi"}
